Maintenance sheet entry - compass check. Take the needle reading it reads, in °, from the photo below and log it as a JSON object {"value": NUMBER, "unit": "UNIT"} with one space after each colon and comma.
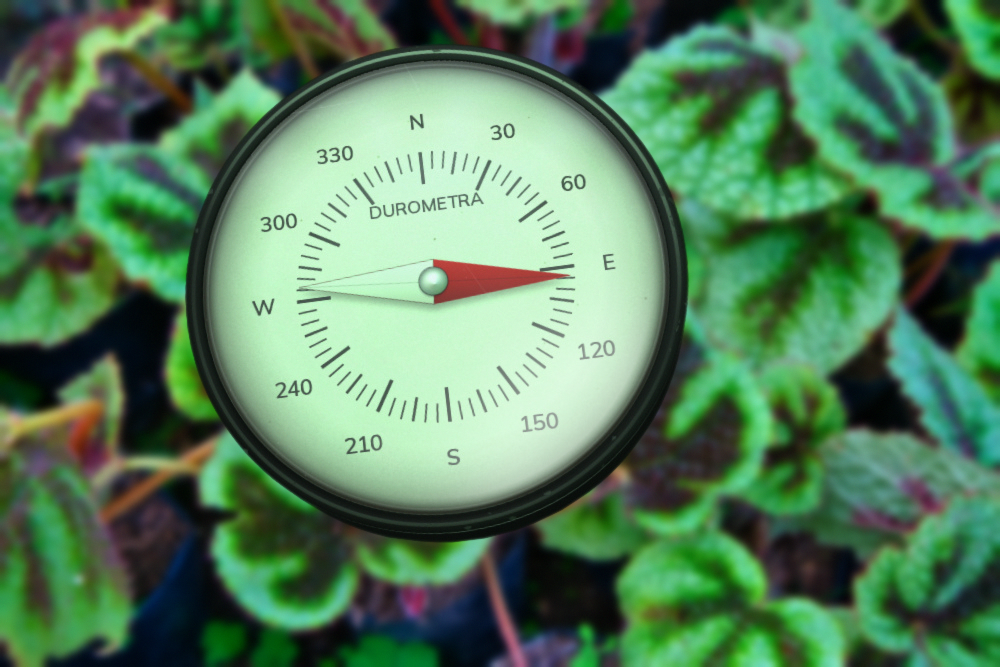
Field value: {"value": 95, "unit": "°"}
